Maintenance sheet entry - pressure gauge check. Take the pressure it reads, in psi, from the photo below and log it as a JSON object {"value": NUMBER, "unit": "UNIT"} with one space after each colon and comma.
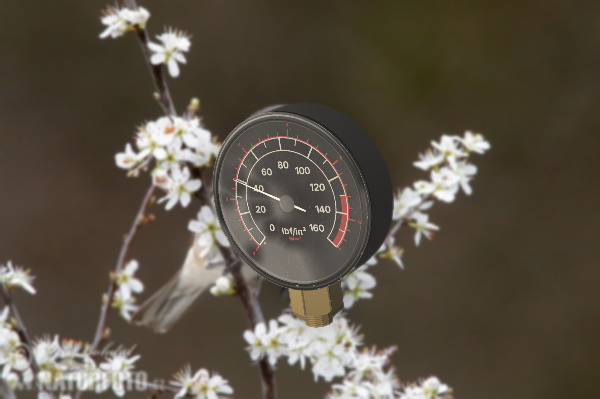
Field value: {"value": 40, "unit": "psi"}
